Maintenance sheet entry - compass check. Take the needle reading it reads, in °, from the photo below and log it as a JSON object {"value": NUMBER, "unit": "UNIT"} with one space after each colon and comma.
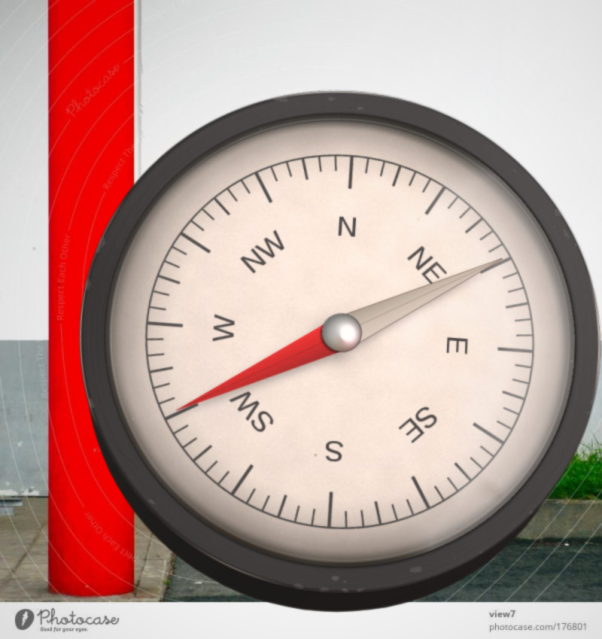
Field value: {"value": 240, "unit": "°"}
